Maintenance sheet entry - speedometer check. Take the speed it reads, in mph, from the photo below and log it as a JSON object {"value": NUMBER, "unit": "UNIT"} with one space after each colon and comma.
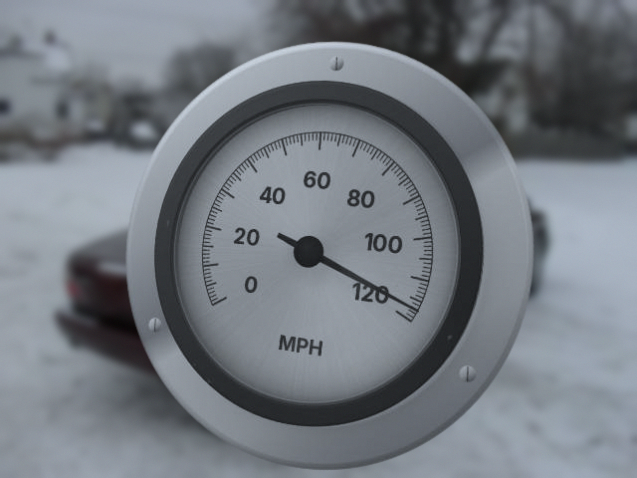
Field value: {"value": 117, "unit": "mph"}
